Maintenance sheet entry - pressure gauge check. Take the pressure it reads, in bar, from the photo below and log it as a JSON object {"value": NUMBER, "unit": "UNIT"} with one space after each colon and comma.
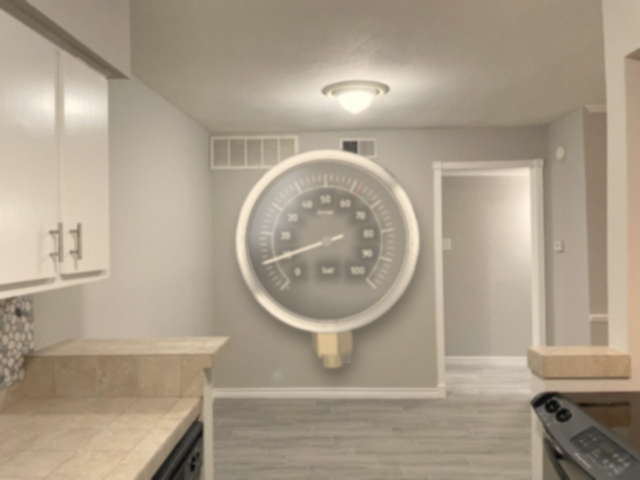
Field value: {"value": 10, "unit": "bar"}
